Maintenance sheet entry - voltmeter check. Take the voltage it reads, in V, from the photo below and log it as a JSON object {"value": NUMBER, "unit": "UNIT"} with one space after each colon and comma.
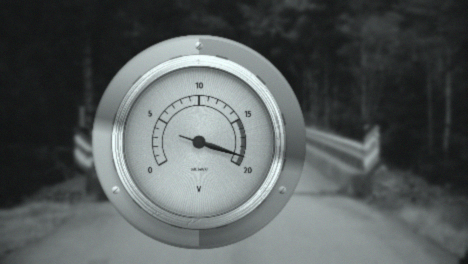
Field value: {"value": 19, "unit": "V"}
